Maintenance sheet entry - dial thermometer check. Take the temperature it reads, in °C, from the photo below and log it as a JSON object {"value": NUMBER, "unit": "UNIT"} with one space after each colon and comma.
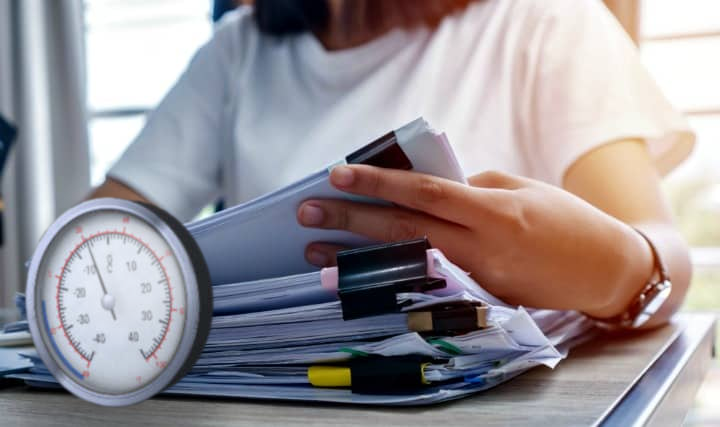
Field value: {"value": -5, "unit": "°C"}
